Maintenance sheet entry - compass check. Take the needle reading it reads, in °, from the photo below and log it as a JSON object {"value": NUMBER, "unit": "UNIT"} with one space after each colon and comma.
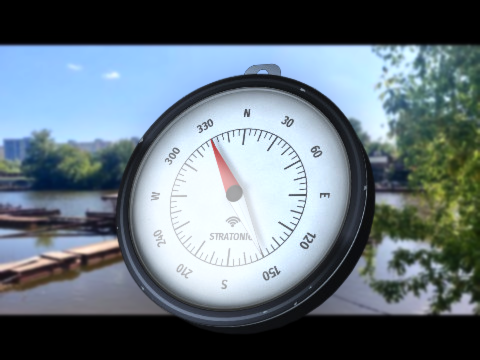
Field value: {"value": 330, "unit": "°"}
